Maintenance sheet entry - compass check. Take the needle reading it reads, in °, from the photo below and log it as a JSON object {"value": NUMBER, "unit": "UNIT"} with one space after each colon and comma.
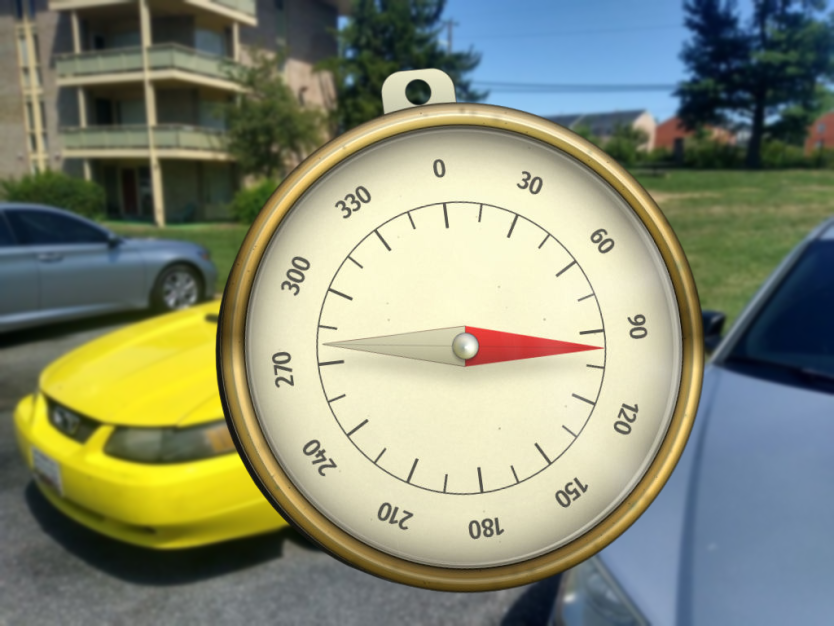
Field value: {"value": 97.5, "unit": "°"}
